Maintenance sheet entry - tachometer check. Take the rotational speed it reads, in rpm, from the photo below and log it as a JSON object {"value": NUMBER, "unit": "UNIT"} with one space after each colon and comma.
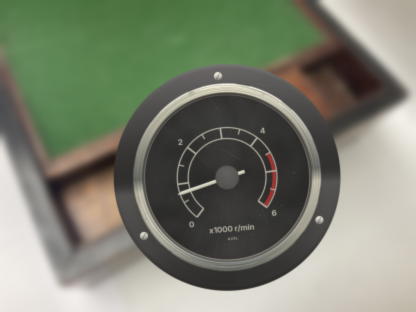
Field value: {"value": 750, "unit": "rpm"}
